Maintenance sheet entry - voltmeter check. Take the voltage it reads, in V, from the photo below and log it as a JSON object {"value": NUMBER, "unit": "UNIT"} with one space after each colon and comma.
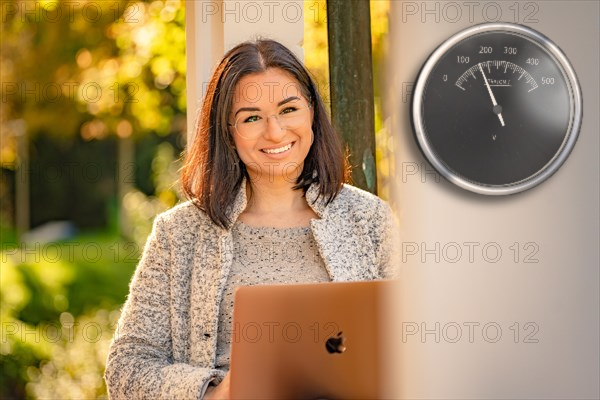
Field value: {"value": 150, "unit": "V"}
